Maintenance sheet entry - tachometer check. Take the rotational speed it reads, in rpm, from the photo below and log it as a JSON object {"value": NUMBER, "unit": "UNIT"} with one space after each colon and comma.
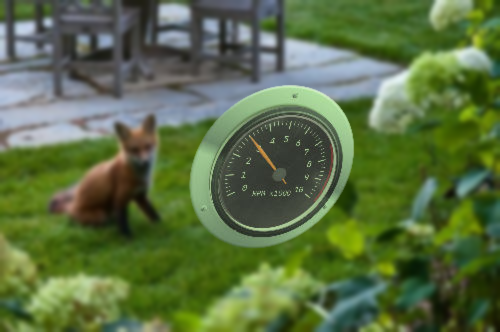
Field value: {"value": 3000, "unit": "rpm"}
